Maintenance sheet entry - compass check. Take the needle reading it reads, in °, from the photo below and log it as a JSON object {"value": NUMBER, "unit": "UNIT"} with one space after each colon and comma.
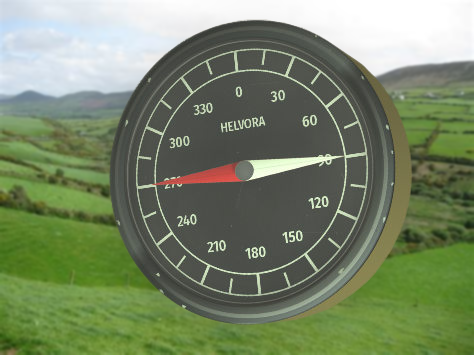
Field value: {"value": 270, "unit": "°"}
